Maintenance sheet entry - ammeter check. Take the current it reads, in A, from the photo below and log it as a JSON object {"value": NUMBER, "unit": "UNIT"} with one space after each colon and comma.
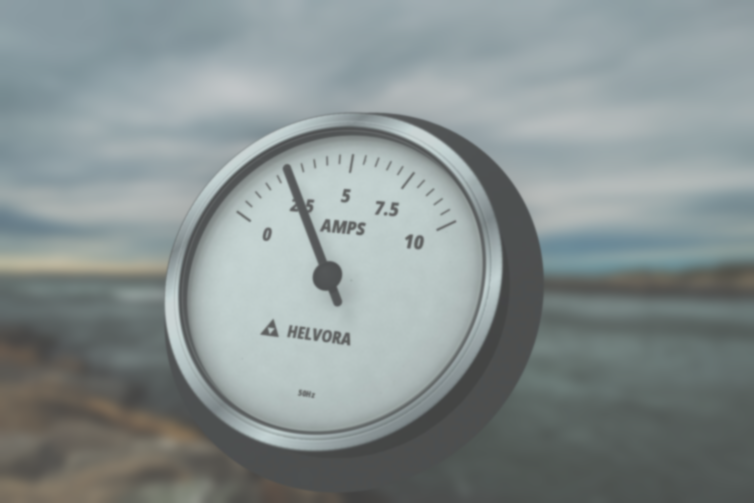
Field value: {"value": 2.5, "unit": "A"}
